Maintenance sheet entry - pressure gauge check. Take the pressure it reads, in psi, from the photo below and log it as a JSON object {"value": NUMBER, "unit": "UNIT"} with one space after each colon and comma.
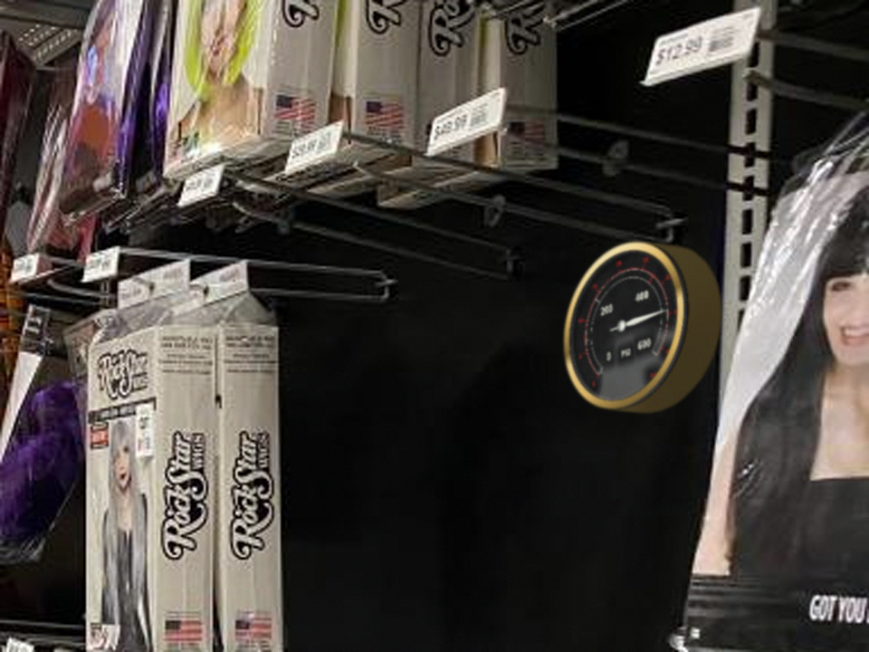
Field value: {"value": 500, "unit": "psi"}
